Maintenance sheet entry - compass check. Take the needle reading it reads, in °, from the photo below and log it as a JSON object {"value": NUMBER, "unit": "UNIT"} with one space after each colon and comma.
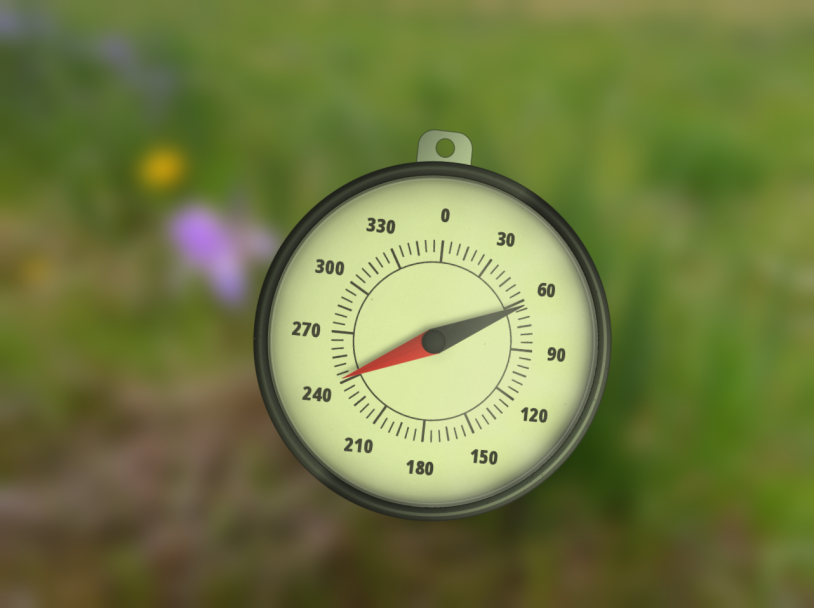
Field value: {"value": 242.5, "unit": "°"}
